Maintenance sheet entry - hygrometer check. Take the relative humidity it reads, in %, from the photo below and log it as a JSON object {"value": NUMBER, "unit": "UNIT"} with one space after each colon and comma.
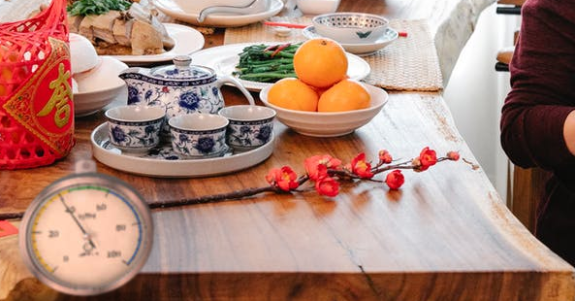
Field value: {"value": 40, "unit": "%"}
